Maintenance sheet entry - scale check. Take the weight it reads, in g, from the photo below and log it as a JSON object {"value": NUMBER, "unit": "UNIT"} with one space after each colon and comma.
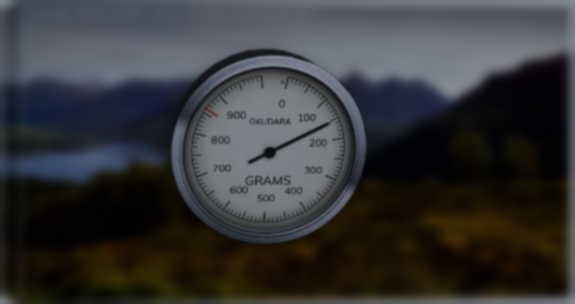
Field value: {"value": 150, "unit": "g"}
